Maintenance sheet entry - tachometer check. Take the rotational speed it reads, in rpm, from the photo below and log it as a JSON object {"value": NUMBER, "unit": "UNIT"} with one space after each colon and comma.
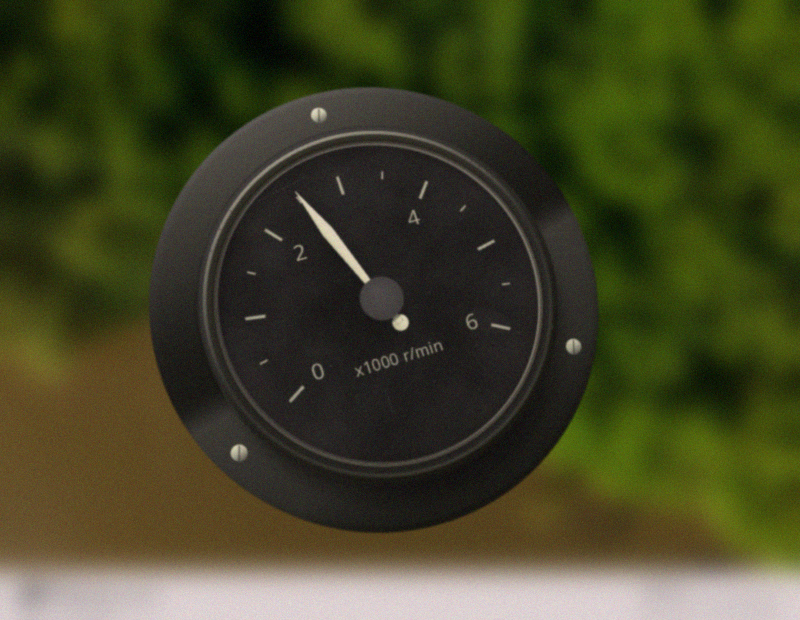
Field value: {"value": 2500, "unit": "rpm"}
